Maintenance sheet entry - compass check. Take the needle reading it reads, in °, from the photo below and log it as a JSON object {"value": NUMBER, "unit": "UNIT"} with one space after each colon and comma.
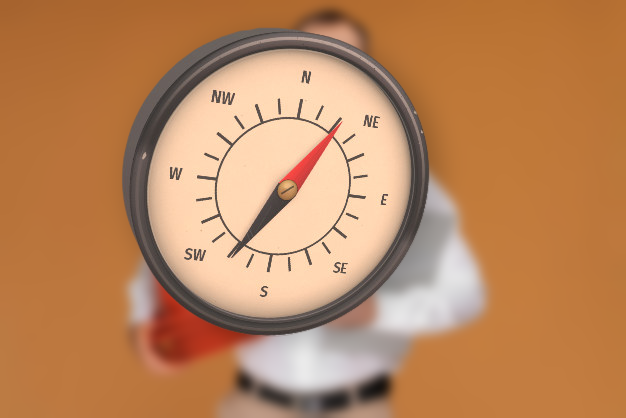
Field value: {"value": 30, "unit": "°"}
